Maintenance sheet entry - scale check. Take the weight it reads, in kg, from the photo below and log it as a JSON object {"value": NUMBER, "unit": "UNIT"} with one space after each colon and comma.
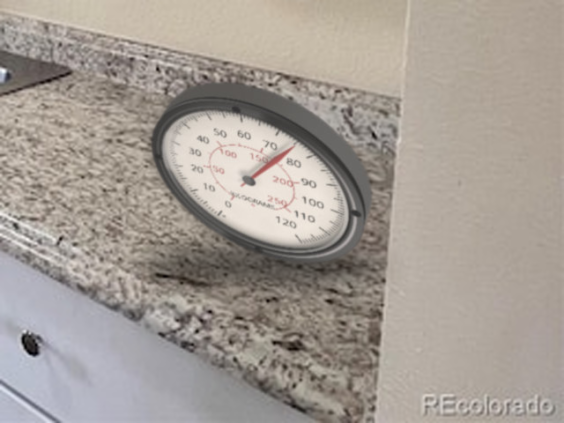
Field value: {"value": 75, "unit": "kg"}
